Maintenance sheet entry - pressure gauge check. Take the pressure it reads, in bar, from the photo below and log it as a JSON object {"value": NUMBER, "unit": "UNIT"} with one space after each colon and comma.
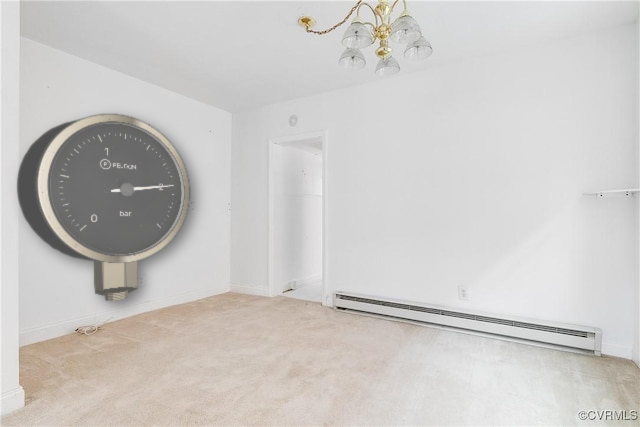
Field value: {"value": 2, "unit": "bar"}
